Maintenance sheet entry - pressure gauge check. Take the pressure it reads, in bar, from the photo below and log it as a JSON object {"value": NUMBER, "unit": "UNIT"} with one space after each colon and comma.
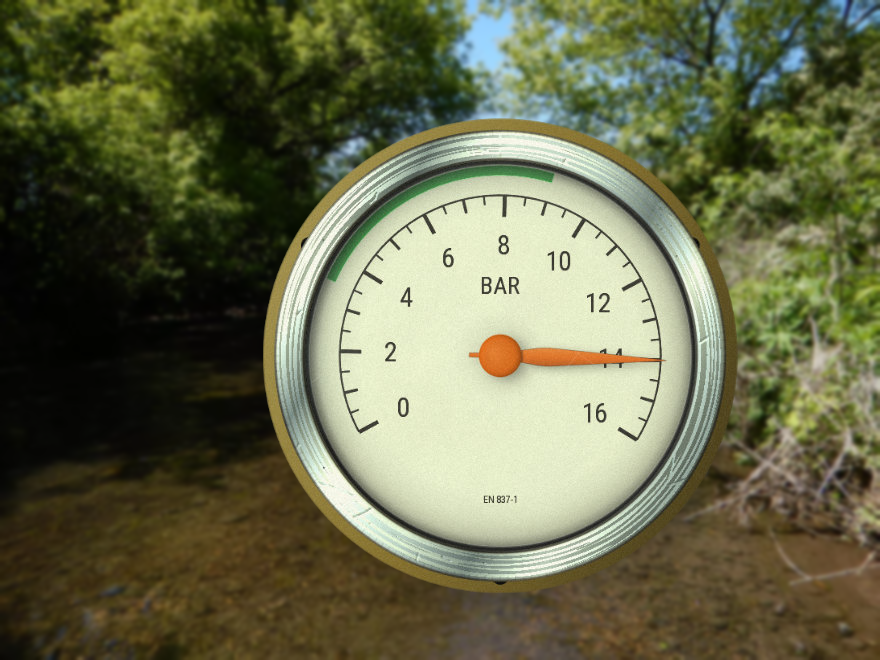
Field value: {"value": 14, "unit": "bar"}
